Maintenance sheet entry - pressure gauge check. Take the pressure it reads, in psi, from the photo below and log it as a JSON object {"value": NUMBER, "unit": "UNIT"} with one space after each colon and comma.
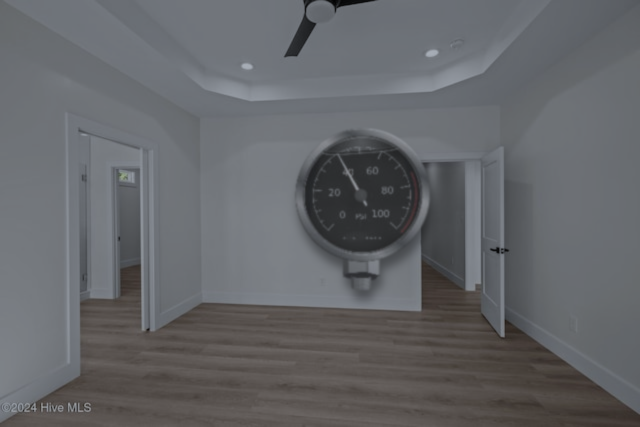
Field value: {"value": 40, "unit": "psi"}
